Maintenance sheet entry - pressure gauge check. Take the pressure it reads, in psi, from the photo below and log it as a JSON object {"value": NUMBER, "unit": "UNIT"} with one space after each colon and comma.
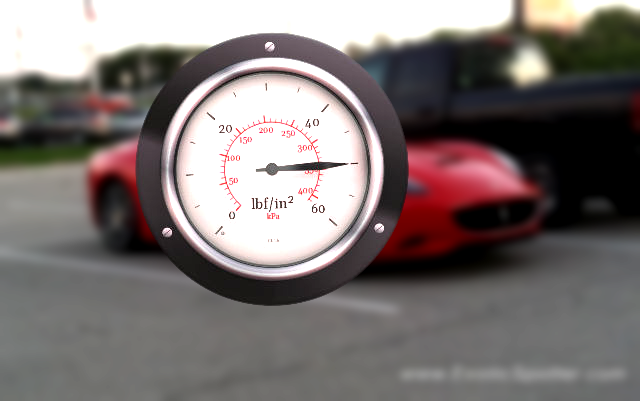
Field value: {"value": 50, "unit": "psi"}
